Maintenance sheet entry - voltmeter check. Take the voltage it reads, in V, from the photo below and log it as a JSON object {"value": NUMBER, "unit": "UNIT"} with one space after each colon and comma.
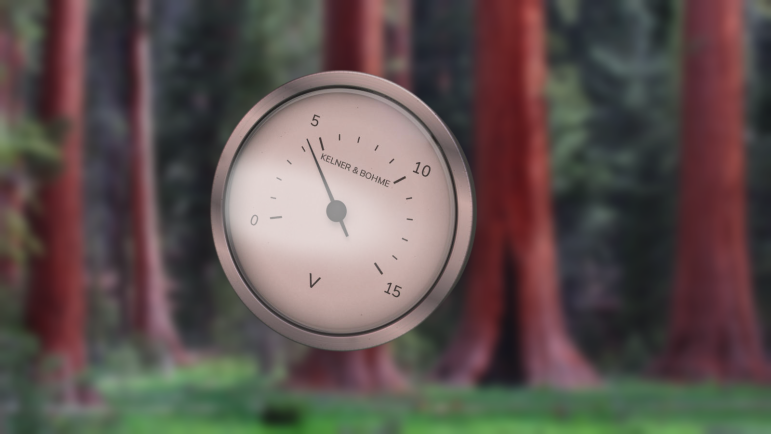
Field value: {"value": 4.5, "unit": "V"}
